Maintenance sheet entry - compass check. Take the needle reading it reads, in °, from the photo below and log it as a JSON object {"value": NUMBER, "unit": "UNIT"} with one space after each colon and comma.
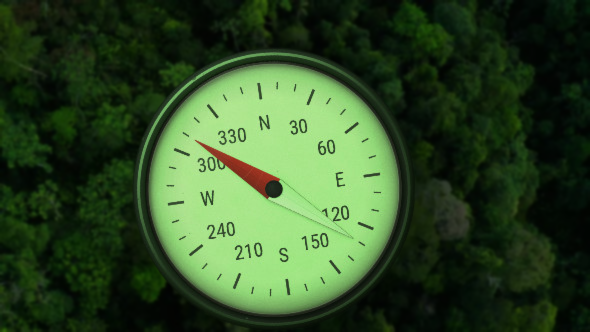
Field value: {"value": 310, "unit": "°"}
